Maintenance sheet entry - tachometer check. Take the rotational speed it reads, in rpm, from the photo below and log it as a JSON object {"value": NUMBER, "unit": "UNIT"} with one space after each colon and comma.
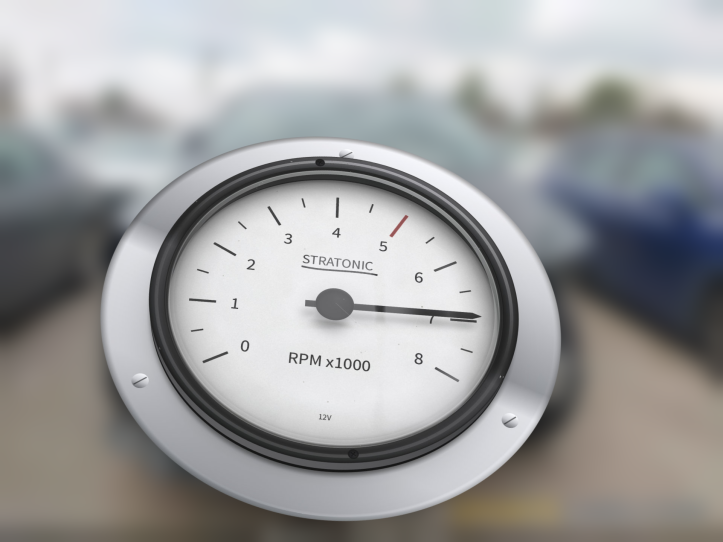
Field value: {"value": 7000, "unit": "rpm"}
